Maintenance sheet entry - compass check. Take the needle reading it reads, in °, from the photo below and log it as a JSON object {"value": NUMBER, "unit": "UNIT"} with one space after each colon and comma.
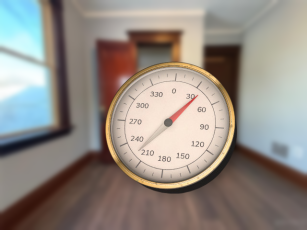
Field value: {"value": 40, "unit": "°"}
